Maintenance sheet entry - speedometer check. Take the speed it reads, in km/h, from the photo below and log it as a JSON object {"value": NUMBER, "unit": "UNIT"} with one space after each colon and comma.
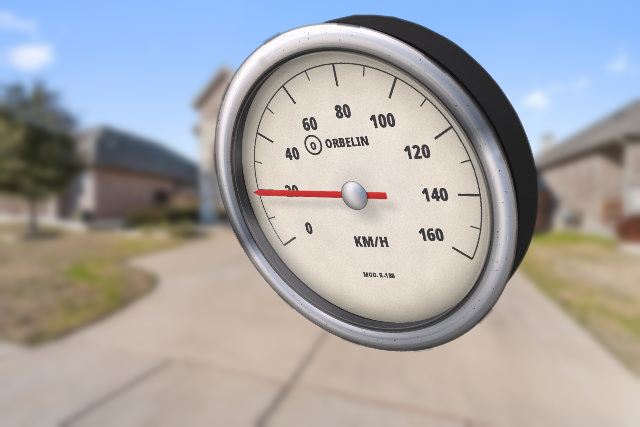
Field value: {"value": 20, "unit": "km/h"}
